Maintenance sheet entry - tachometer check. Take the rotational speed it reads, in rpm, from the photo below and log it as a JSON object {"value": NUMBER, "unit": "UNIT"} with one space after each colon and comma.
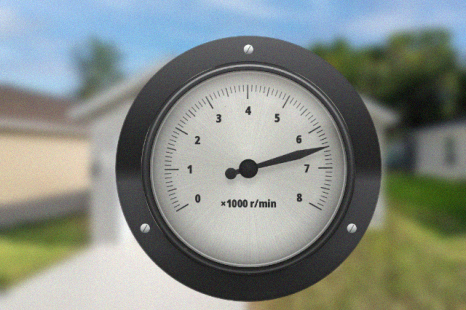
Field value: {"value": 6500, "unit": "rpm"}
